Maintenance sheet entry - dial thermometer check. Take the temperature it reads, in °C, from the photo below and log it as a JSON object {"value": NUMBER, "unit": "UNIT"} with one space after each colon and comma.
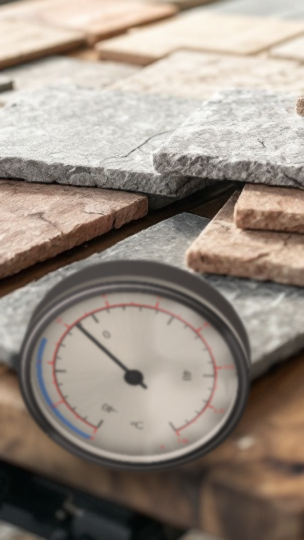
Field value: {"value": -4, "unit": "°C"}
